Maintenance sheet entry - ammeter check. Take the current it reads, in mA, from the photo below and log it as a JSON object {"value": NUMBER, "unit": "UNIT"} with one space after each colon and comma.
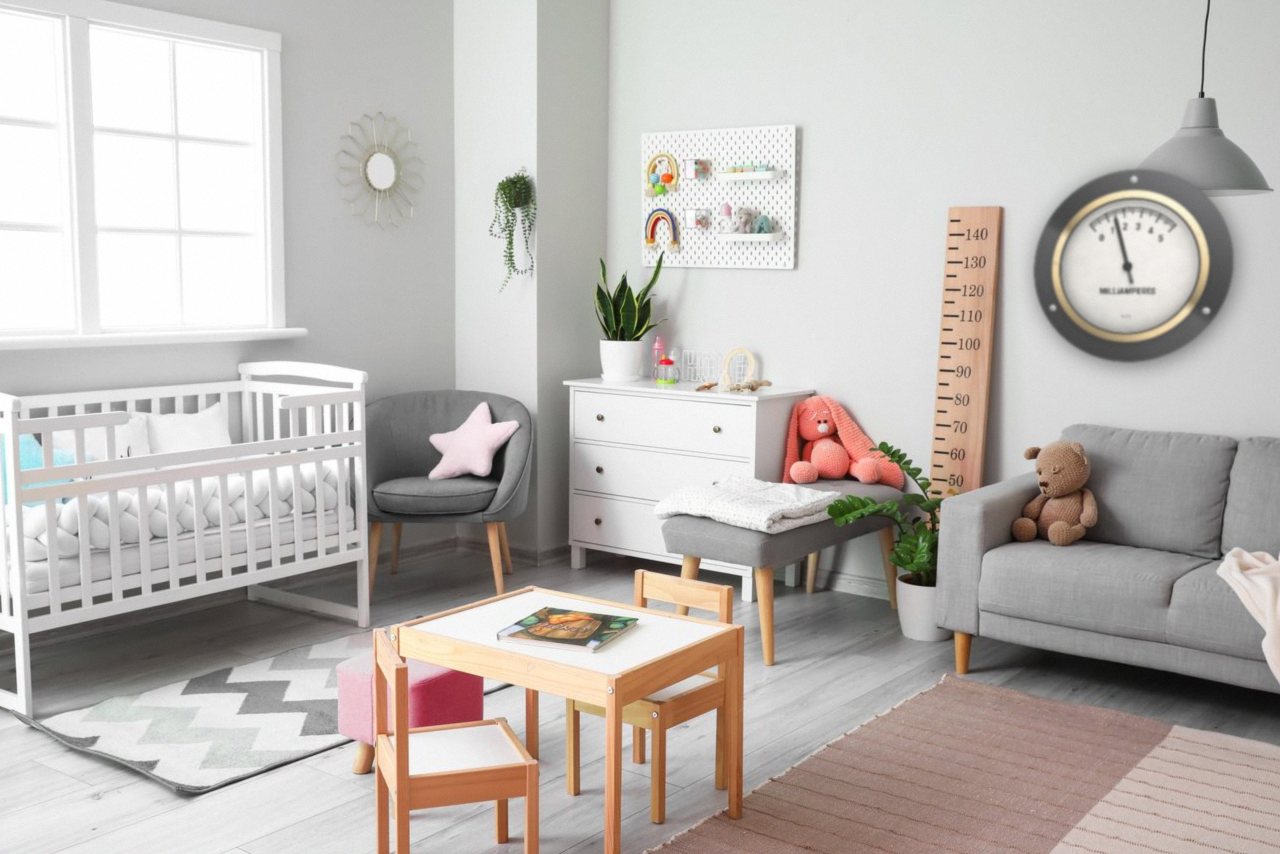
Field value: {"value": 1.5, "unit": "mA"}
